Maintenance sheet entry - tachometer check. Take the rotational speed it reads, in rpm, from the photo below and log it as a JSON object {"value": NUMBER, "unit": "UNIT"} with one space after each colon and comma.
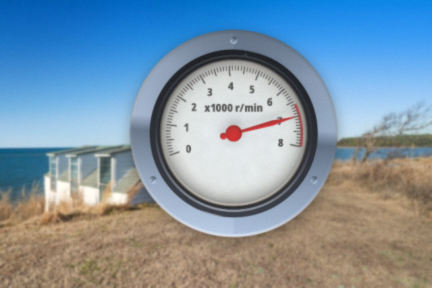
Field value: {"value": 7000, "unit": "rpm"}
